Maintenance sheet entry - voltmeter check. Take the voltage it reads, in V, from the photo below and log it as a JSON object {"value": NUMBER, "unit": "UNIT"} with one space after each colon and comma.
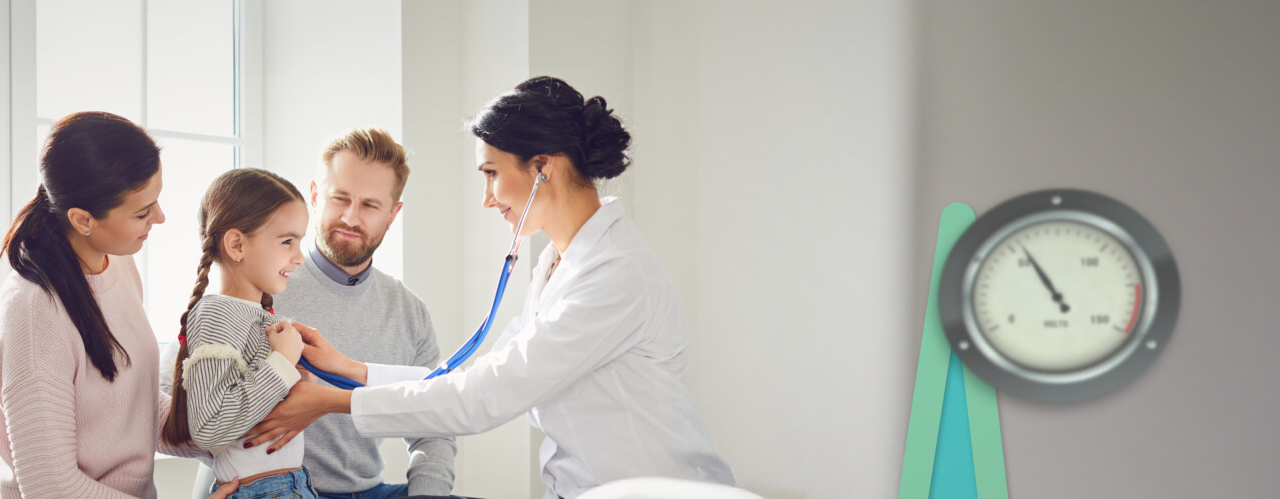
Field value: {"value": 55, "unit": "V"}
